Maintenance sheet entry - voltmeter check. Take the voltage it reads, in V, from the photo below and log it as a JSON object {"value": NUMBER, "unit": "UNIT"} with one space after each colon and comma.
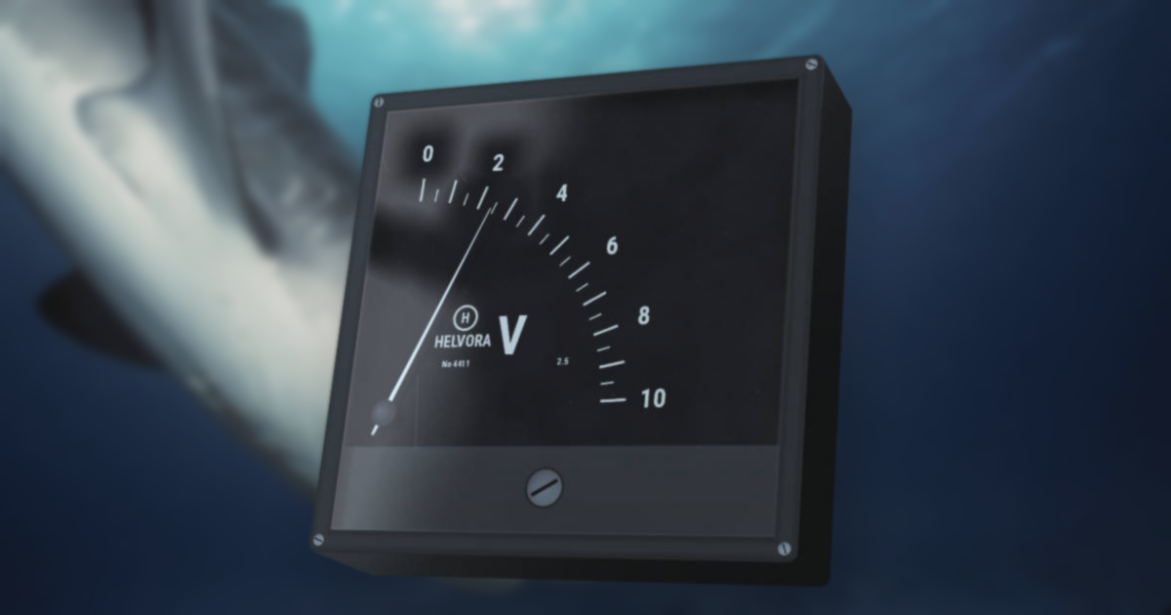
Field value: {"value": 2.5, "unit": "V"}
